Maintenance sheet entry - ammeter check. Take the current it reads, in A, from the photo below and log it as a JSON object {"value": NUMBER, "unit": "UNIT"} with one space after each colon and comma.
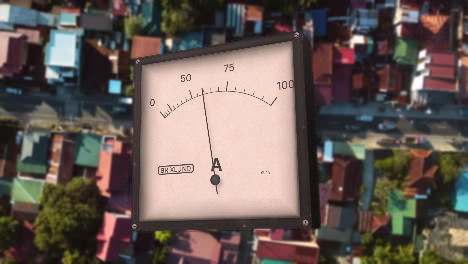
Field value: {"value": 60, "unit": "A"}
